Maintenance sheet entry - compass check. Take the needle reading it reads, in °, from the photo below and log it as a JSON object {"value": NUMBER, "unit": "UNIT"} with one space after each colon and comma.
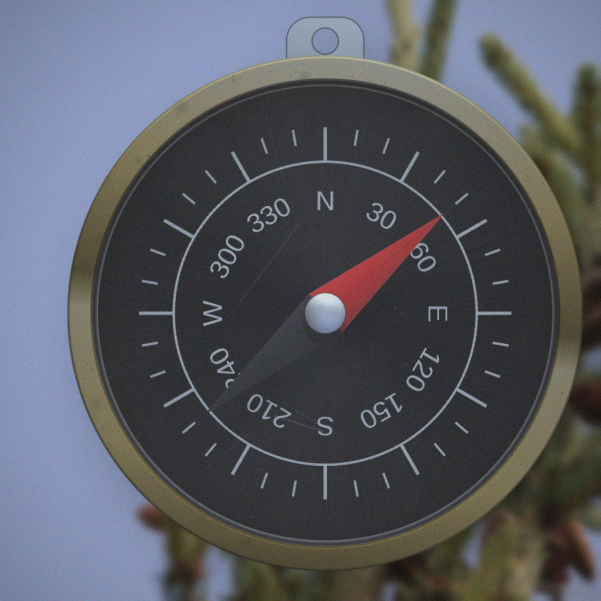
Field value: {"value": 50, "unit": "°"}
